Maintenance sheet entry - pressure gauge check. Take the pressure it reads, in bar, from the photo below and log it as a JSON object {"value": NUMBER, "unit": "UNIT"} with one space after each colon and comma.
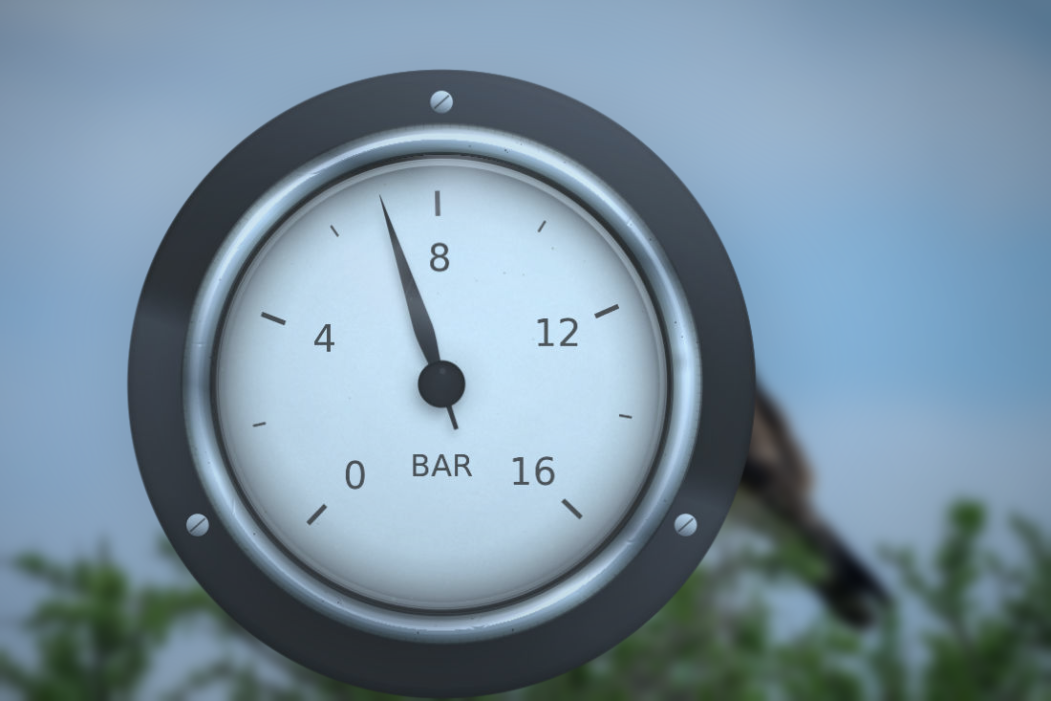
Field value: {"value": 7, "unit": "bar"}
